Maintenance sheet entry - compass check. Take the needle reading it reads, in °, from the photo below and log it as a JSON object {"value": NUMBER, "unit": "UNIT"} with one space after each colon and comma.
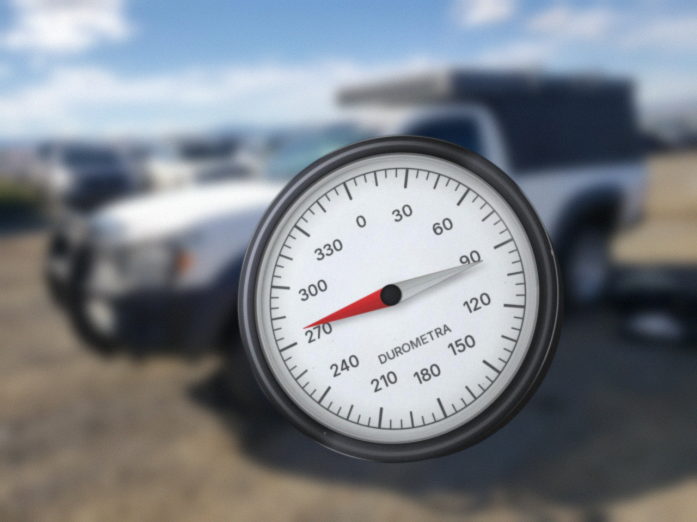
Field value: {"value": 275, "unit": "°"}
